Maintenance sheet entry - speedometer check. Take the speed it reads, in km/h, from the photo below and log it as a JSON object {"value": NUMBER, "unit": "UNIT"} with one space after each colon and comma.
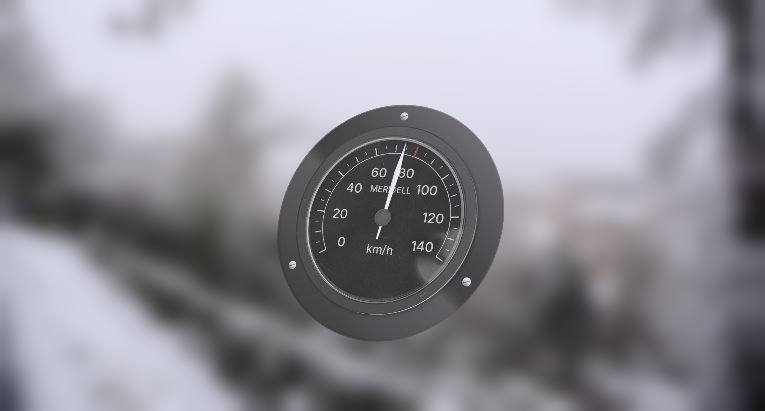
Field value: {"value": 75, "unit": "km/h"}
